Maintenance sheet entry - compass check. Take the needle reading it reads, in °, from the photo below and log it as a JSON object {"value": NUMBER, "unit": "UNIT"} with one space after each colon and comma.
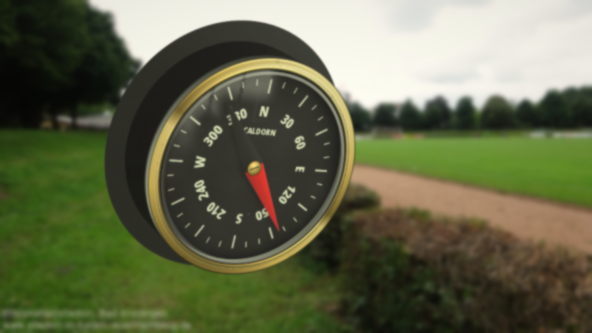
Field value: {"value": 145, "unit": "°"}
